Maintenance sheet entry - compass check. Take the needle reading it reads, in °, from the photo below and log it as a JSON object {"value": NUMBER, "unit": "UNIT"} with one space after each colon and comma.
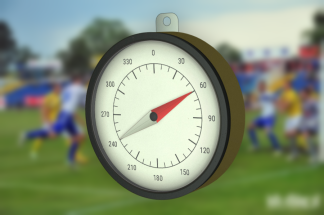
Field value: {"value": 60, "unit": "°"}
